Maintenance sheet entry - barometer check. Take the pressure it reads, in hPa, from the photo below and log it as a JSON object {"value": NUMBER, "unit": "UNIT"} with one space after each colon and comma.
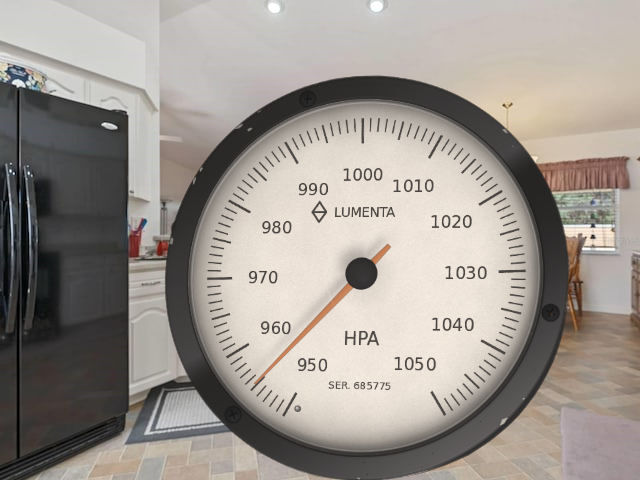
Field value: {"value": 955, "unit": "hPa"}
